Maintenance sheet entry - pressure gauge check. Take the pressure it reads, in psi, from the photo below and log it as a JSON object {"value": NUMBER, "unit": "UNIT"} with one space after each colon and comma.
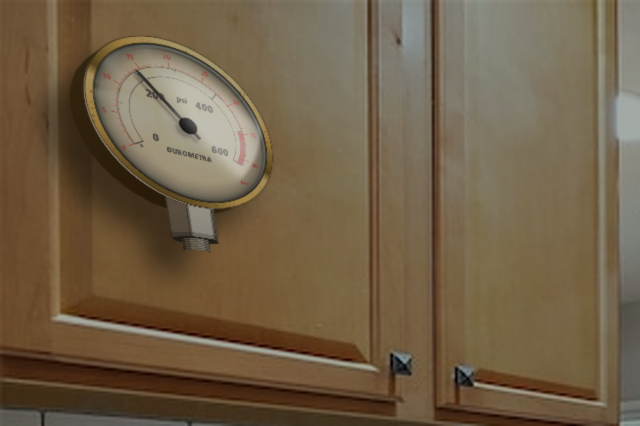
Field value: {"value": 200, "unit": "psi"}
